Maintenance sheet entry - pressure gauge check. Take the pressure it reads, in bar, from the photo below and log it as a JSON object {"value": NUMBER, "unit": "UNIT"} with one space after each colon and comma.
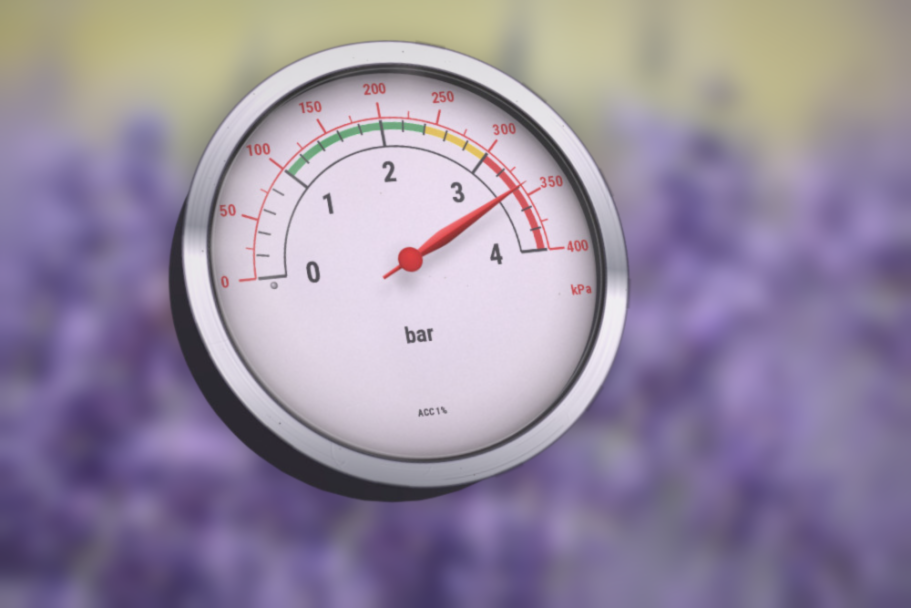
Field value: {"value": 3.4, "unit": "bar"}
